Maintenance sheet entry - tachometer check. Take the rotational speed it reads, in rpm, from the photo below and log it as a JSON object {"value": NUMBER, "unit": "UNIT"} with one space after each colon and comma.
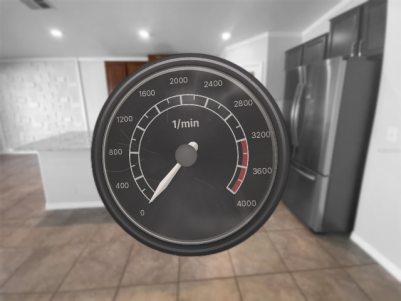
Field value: {"value": 0, "unit": "rpm"}
